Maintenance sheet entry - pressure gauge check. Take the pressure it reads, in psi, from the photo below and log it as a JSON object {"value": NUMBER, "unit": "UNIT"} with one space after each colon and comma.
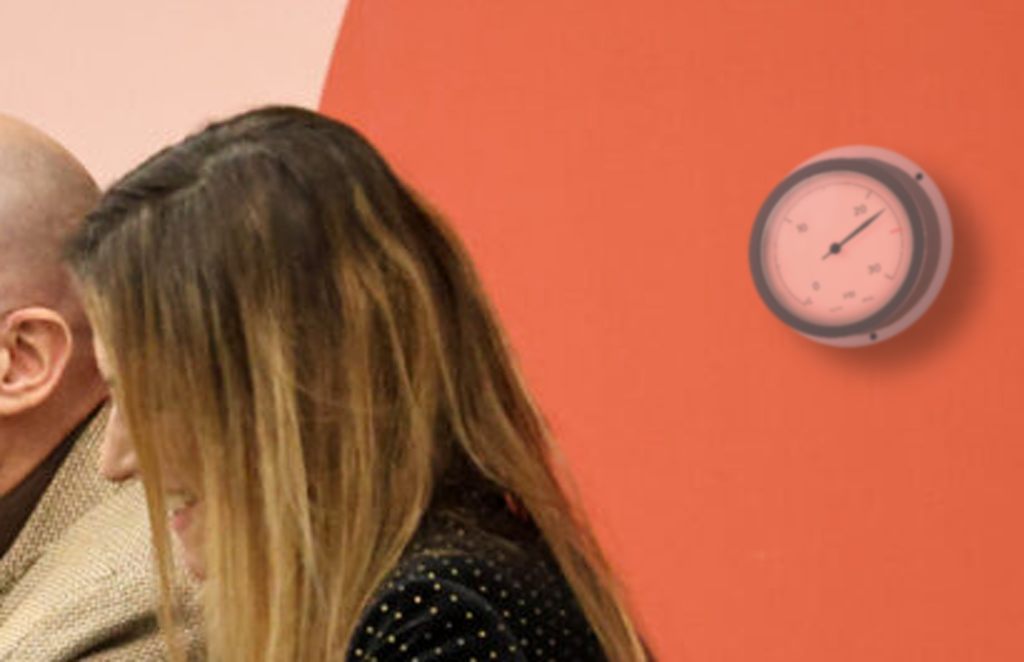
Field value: {"value": 22.5, "unit": "psi"}
